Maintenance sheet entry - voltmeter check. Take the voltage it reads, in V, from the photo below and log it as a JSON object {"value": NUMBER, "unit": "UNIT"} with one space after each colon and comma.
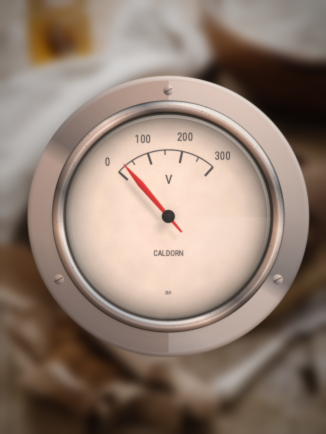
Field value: {"value": 25, "unit": "V"}
